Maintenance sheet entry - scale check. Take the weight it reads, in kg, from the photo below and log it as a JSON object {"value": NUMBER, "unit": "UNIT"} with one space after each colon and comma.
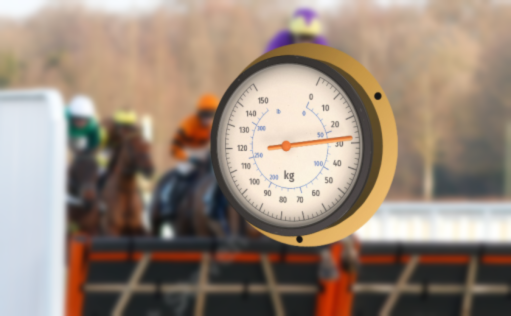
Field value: {"value": 28, "unit": "kg"}
